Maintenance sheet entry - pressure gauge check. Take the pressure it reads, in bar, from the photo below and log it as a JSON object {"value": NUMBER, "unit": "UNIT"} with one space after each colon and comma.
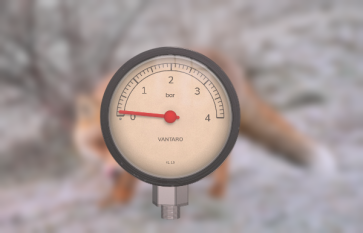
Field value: {"value": 0.1, "unit": "bar"}
